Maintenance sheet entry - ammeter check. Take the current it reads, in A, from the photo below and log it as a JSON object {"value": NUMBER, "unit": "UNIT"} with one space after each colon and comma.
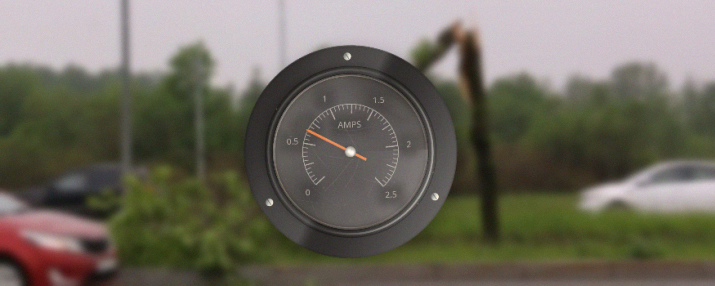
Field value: {"value": 0.65, "unit": "A"}
